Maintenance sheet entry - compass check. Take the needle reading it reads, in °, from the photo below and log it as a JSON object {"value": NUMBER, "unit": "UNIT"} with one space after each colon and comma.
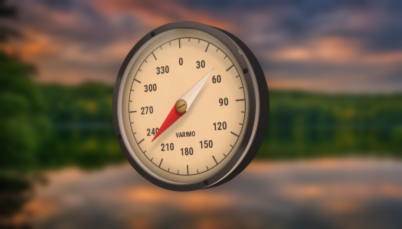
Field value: {"value": 230, "unit": "°"}
